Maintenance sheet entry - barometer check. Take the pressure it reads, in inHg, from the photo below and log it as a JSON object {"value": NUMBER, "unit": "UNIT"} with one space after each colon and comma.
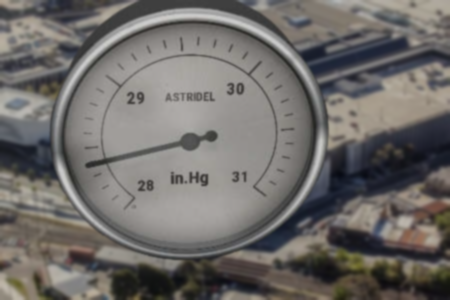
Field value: {"value": 28.4, "unit": "inHg"}
